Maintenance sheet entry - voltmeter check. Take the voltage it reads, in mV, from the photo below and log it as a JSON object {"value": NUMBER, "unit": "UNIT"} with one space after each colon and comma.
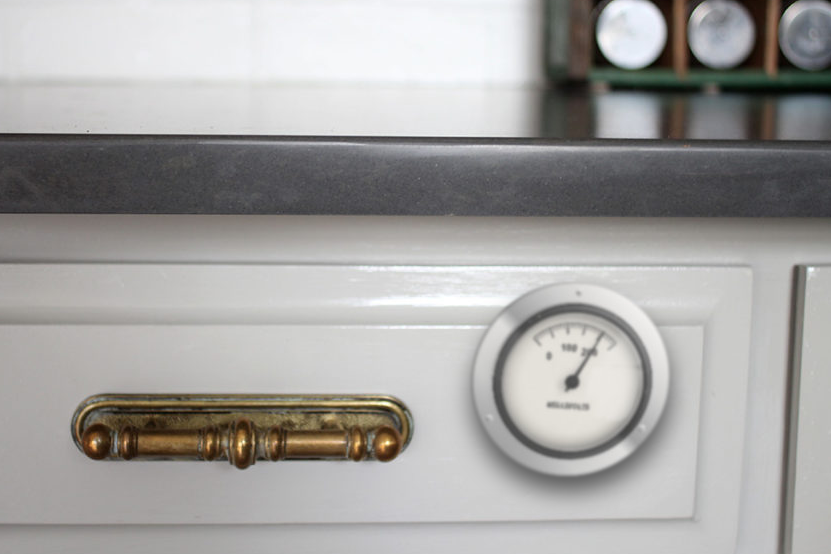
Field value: {"value": 200, "unit": "mV"}
